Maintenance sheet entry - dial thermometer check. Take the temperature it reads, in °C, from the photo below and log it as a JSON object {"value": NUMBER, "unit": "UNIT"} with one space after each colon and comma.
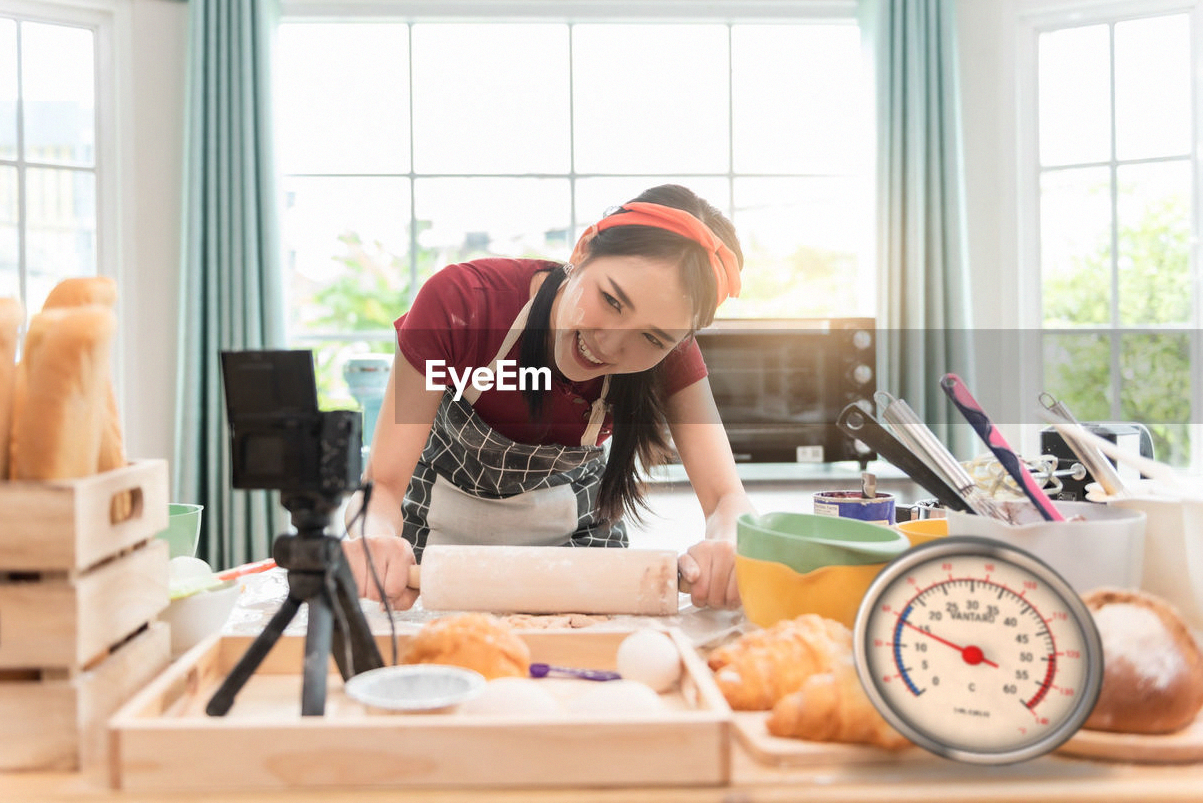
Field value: {"value": 15, "unit": "°C"}
